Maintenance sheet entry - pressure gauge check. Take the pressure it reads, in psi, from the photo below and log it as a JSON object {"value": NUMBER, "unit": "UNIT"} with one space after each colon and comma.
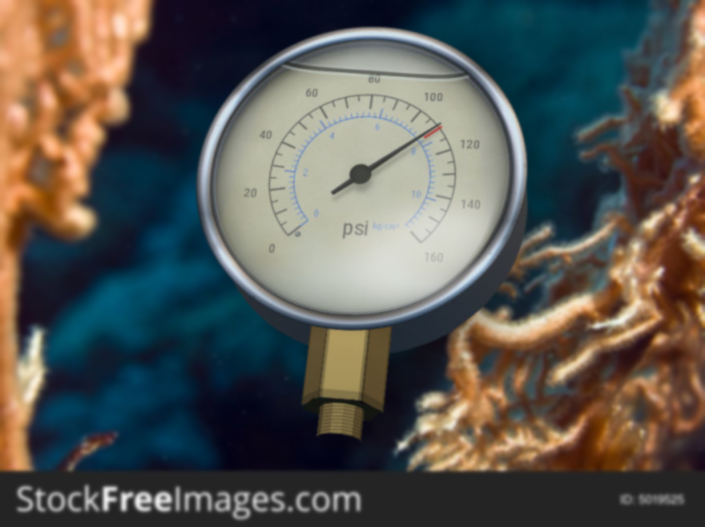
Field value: {"value": 110, "unit": "psi"}
